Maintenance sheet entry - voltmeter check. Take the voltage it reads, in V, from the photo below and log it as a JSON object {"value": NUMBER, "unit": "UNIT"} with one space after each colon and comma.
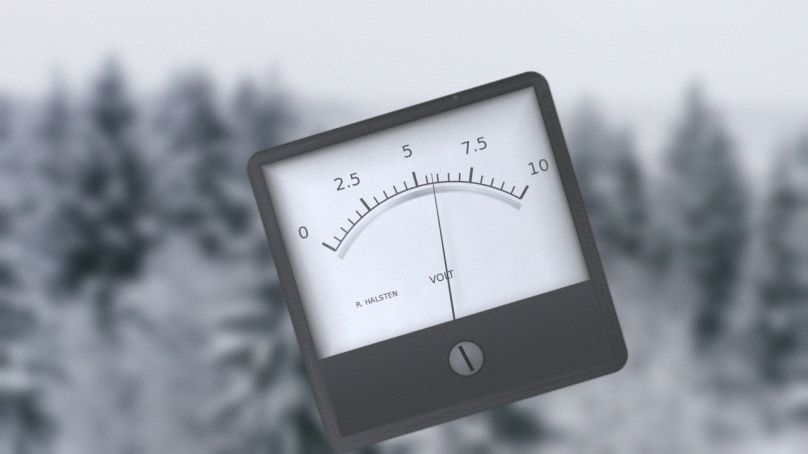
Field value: {"value": 5.75, "unit": "V"}
